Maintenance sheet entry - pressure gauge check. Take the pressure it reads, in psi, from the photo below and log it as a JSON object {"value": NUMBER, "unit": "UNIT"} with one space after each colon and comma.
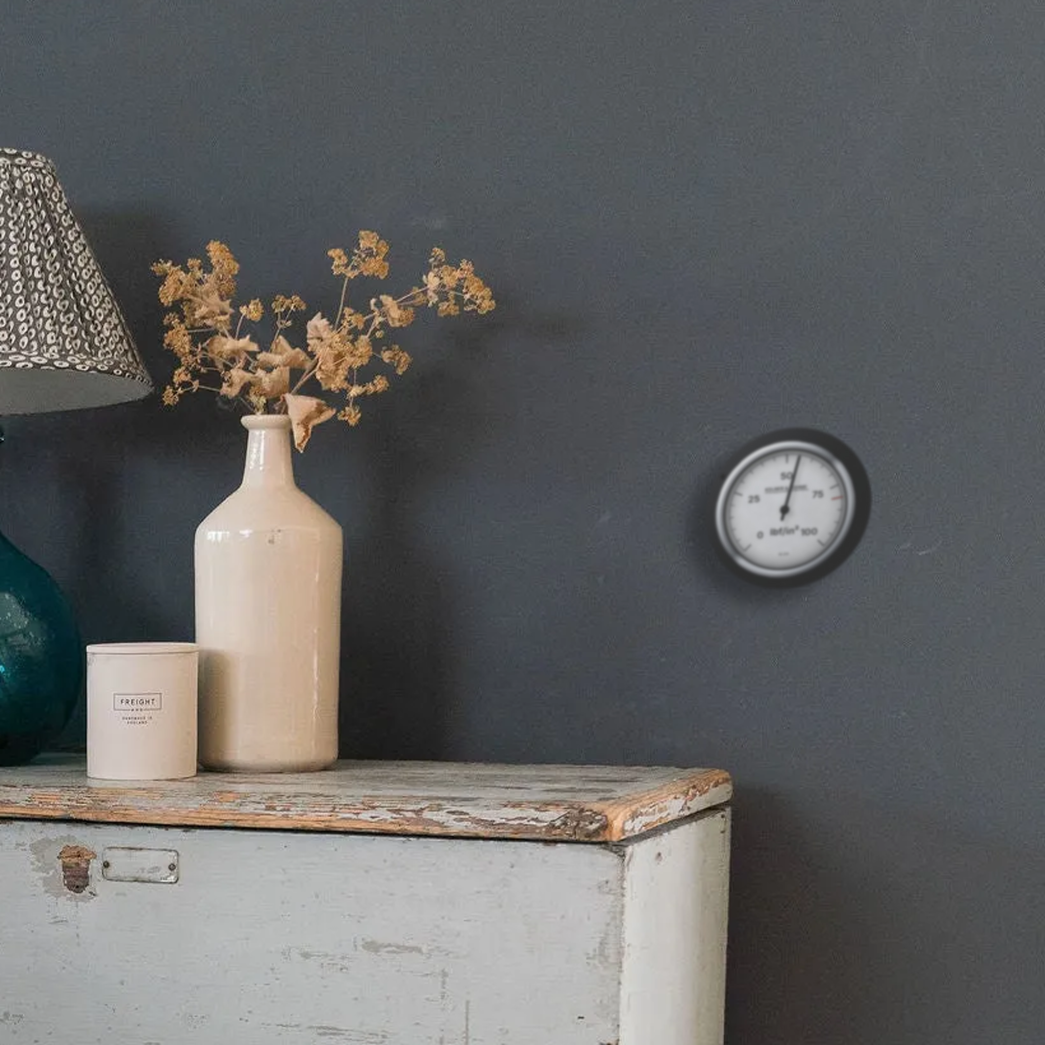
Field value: {"value": 55, "unit": "psi"}
